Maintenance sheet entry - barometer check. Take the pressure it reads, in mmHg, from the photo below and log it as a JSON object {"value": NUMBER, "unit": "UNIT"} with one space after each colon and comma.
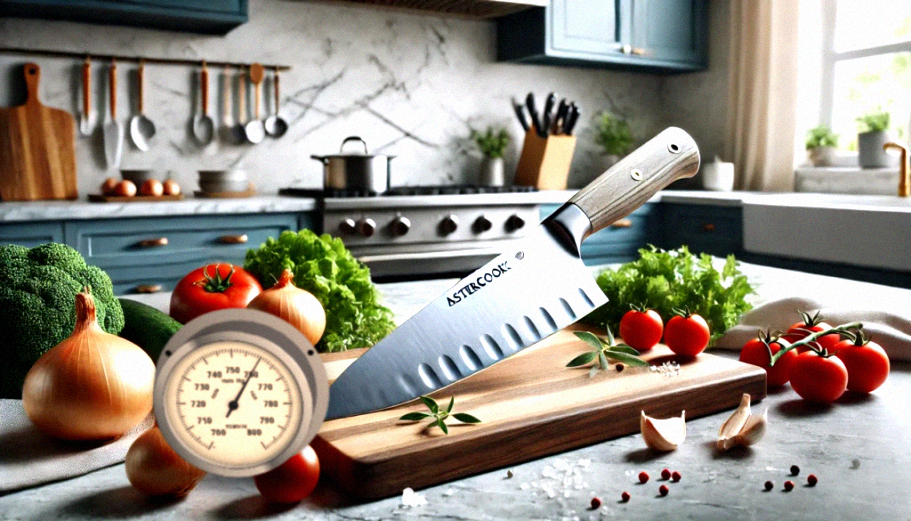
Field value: {"value": 760, "unit": "mmHg"}
